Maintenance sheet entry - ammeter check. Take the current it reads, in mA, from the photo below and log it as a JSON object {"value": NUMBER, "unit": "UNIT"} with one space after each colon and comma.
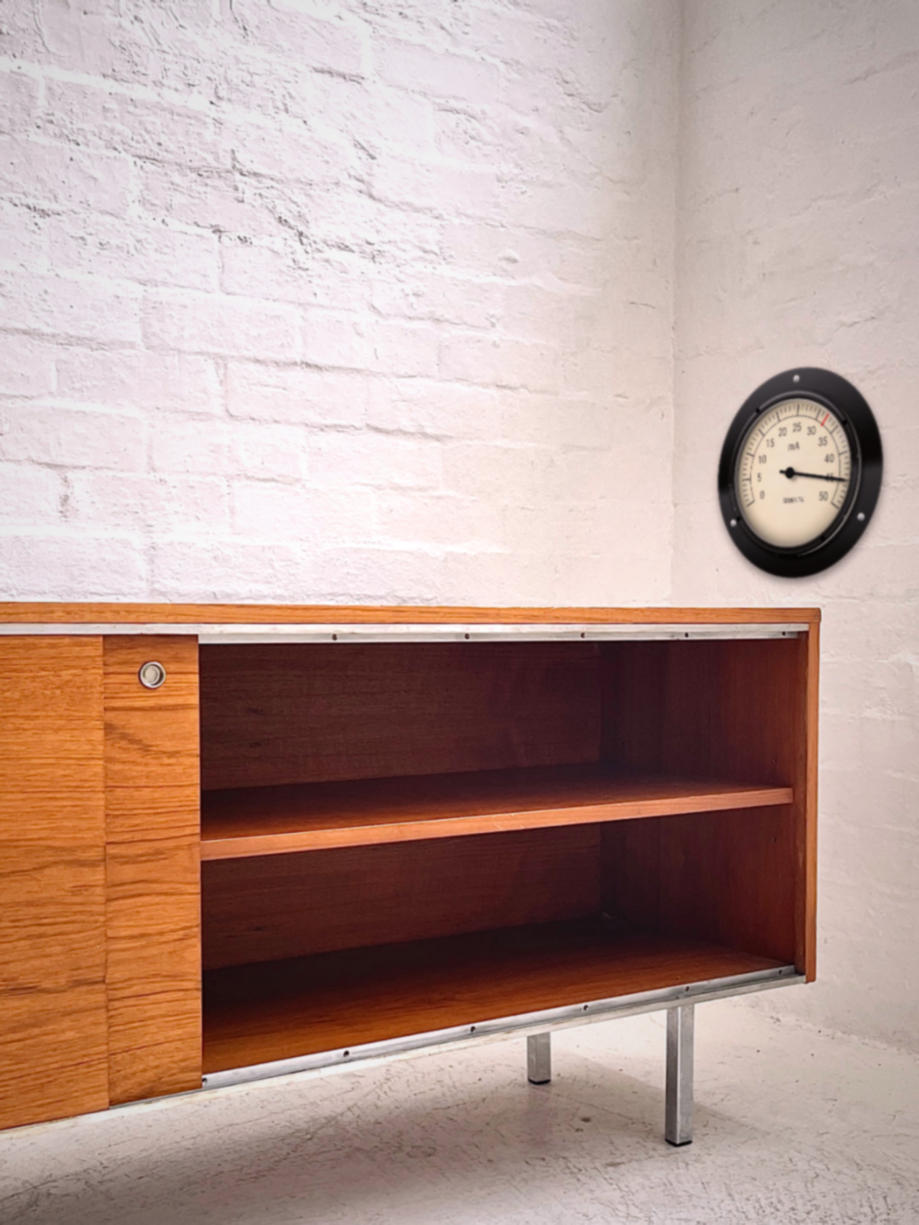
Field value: {"value": 45, "unit": "mA"}
